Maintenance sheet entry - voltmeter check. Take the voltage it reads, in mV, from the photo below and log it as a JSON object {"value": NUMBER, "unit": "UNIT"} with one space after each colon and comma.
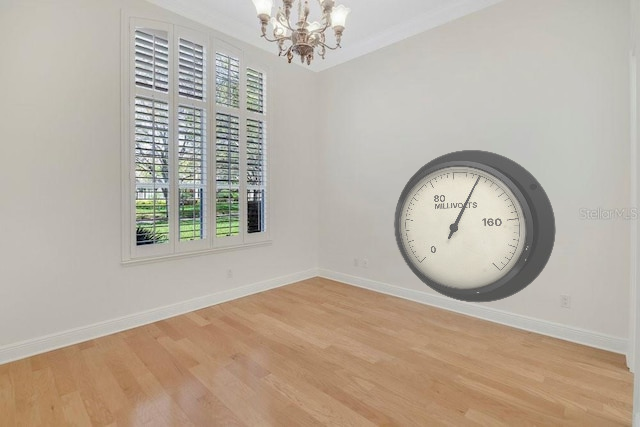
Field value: {"value": 120, "unit": "mV"}
